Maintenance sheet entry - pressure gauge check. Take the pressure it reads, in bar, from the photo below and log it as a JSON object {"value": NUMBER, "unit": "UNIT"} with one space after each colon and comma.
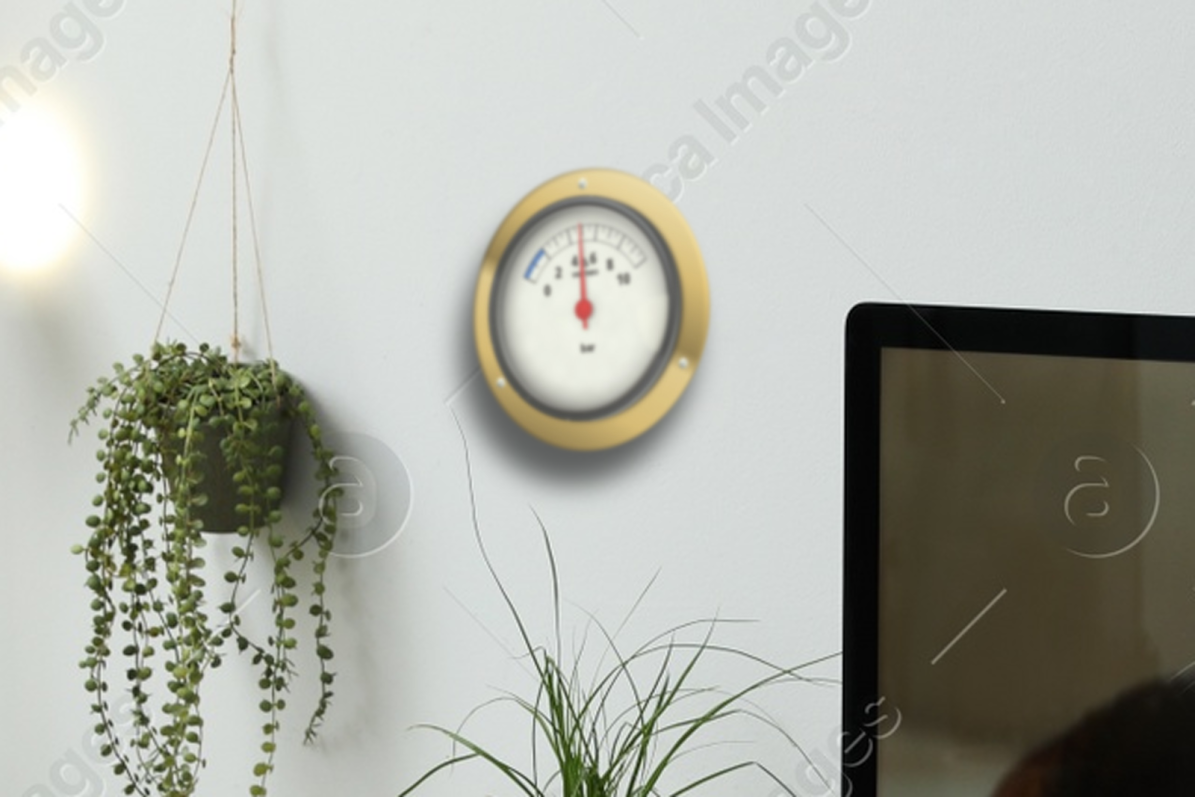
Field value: {"value": 5, "unit": "bar"}
